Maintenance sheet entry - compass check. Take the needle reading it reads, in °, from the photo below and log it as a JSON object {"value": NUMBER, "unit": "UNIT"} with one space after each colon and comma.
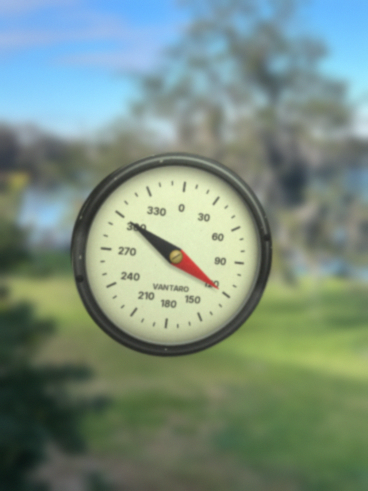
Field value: {"value": 120, "unit": "°"}
